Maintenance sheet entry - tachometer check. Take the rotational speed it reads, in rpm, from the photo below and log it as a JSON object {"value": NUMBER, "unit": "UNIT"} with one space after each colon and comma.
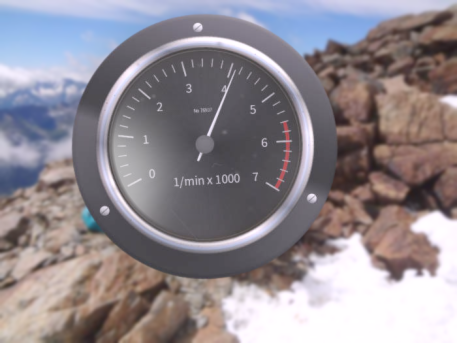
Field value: {"value": 4100, "unit": "rpm"}
